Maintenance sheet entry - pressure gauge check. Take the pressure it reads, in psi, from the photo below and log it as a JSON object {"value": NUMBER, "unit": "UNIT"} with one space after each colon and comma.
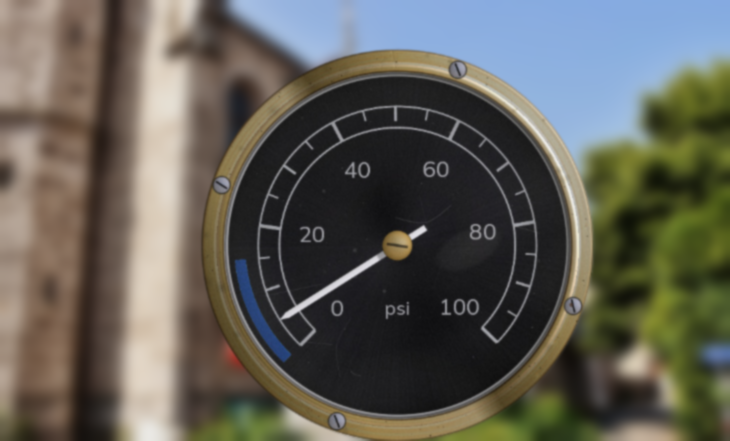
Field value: {"value": 5, "unit": "psi"}
